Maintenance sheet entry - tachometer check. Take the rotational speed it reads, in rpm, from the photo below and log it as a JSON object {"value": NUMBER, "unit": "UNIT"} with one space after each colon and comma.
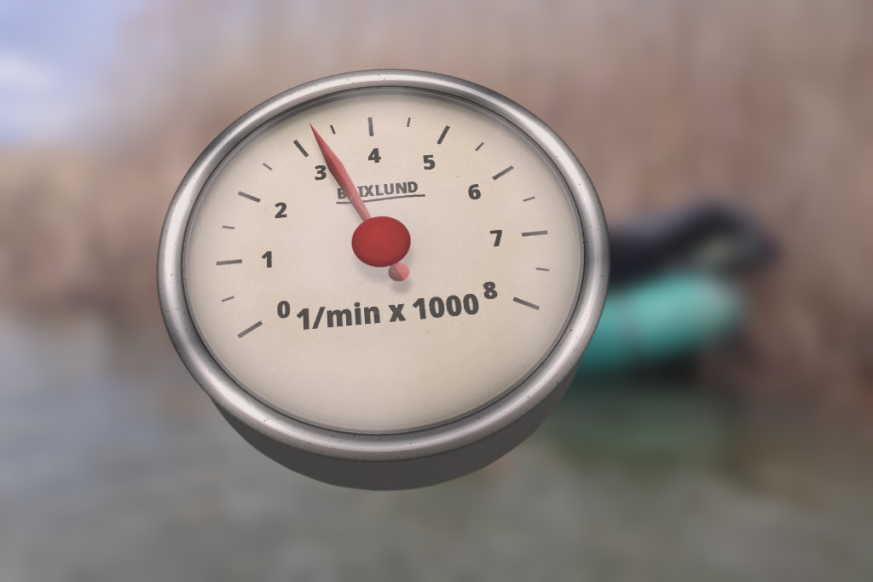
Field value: {"value": 3250, "unit": "rpm"}
